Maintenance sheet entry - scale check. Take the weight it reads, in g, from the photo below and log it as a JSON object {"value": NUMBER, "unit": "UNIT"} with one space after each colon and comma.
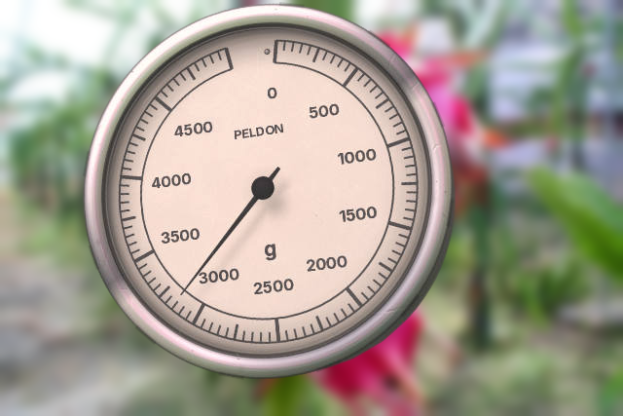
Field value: {"value": 3150, "unit": "g"}
